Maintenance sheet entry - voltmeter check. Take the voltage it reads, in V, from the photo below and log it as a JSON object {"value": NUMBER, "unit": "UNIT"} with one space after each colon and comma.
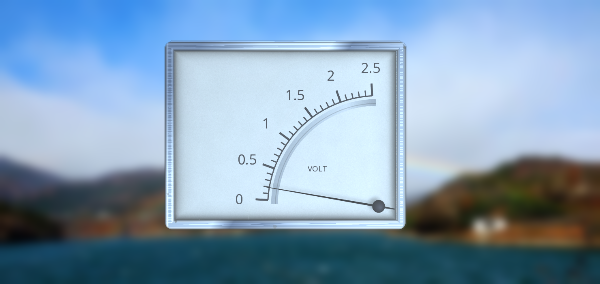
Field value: {"value": 0.2, "unit": "V"}
